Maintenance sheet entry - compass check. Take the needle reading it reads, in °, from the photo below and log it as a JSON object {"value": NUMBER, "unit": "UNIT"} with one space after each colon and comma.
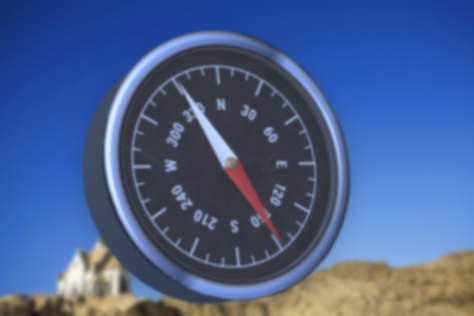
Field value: {"value": 150, "unit": "°"}
